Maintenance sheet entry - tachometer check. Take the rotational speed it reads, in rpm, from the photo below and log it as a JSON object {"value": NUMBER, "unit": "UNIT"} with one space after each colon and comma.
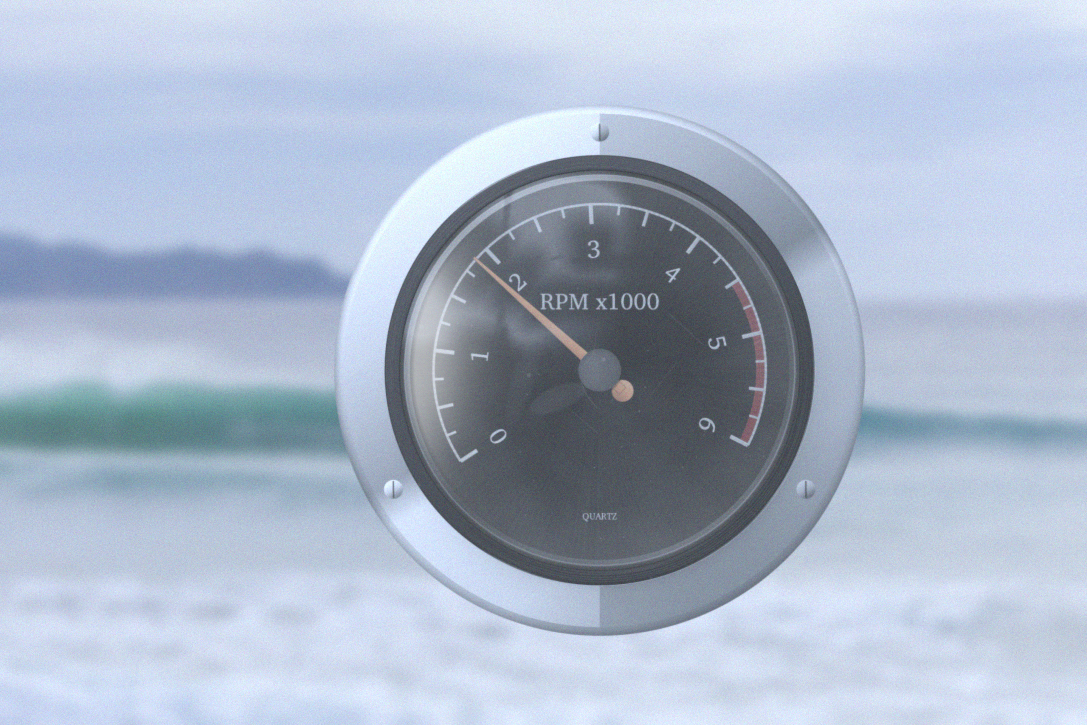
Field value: {"value": 1875, "unit": "rpm"}
